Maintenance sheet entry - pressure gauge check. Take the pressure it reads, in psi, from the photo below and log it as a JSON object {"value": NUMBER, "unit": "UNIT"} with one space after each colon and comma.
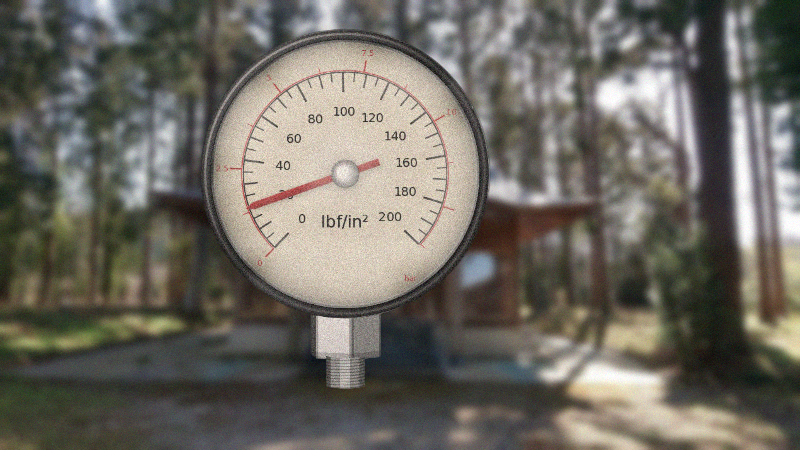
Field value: {"value": 20, "unit": "psi"}
